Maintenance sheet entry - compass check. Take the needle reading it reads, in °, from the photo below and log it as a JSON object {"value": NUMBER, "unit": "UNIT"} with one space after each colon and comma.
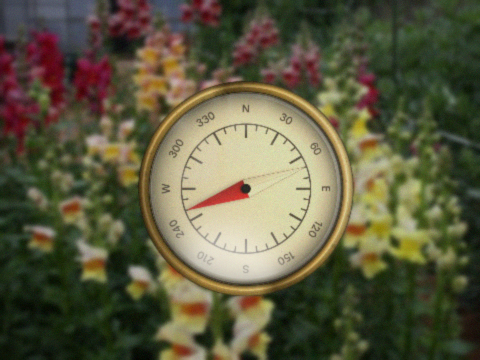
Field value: {"value": 250, "unit": "°"}
